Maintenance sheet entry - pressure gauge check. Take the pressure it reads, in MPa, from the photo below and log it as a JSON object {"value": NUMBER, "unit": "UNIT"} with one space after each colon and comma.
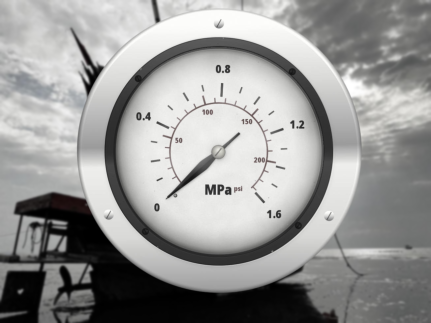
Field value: {"value": 0, "unit": "MPa"}
